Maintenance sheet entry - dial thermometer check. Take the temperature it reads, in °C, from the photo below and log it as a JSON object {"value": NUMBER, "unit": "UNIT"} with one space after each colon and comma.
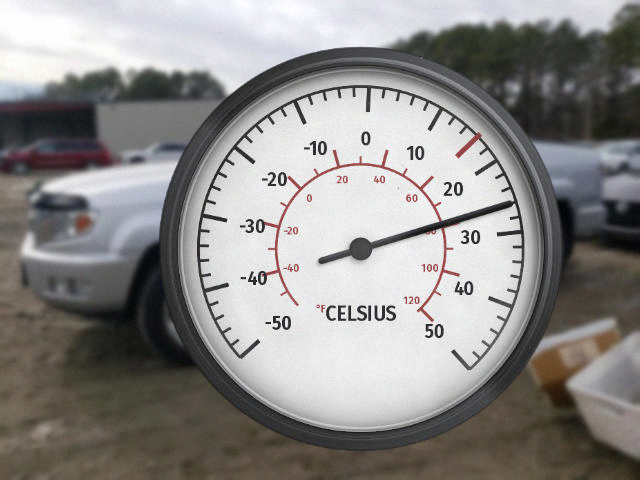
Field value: {"value": 26, "unit": "°C"}
